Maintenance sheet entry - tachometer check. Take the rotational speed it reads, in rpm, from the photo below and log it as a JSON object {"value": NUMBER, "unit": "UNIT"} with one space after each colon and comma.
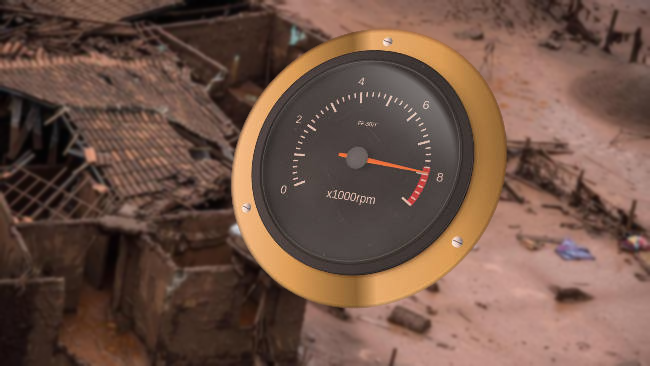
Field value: {"value": 8000, "unit": "rpm"}
